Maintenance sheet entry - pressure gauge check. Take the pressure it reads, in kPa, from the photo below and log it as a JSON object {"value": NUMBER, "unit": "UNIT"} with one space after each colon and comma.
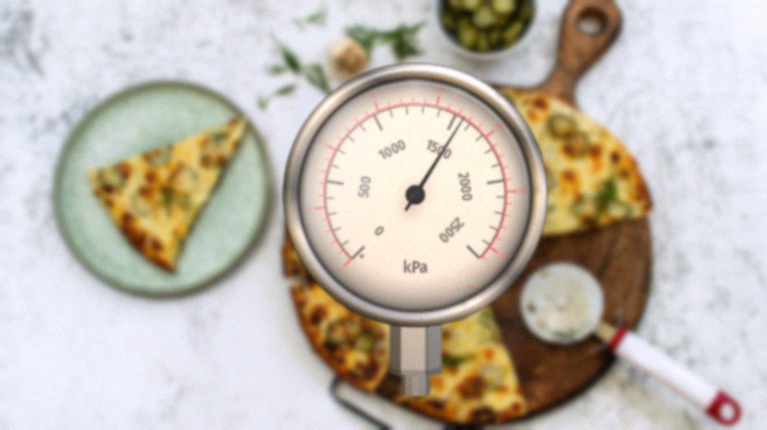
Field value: {"value": 1550, "unit": "kPa"}
